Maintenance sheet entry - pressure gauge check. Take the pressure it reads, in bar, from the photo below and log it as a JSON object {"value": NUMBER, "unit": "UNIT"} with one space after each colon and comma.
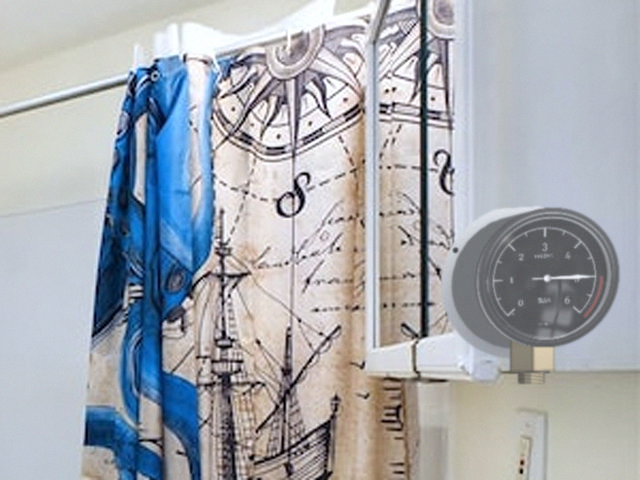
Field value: {"value": 5, "unit": "bar"}
